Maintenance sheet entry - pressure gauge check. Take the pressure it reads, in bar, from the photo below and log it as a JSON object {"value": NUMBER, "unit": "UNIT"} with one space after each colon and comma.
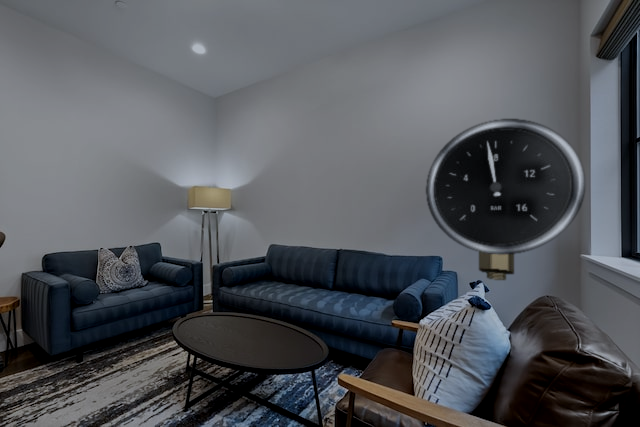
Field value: {"value": 7.5, "unit": "bar"}
